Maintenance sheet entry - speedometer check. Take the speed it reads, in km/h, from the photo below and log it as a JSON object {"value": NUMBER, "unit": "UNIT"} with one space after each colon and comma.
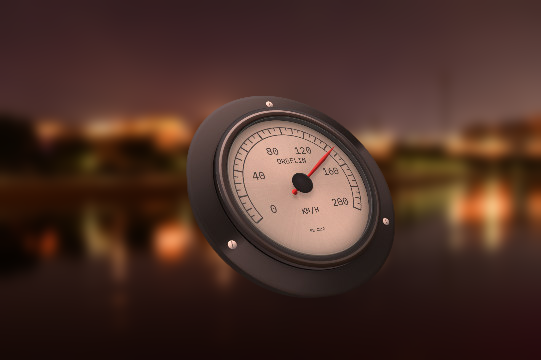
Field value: {"value": 145, "unit": "km/h"}
